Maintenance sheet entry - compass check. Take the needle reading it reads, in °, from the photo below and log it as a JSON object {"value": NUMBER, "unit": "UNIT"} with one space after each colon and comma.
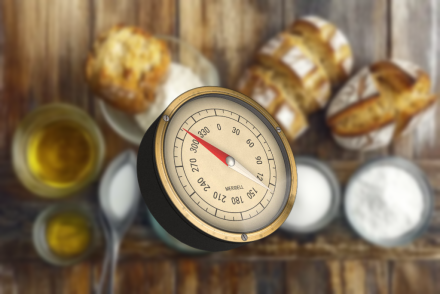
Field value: {"value": 310, "unit": "°"}
